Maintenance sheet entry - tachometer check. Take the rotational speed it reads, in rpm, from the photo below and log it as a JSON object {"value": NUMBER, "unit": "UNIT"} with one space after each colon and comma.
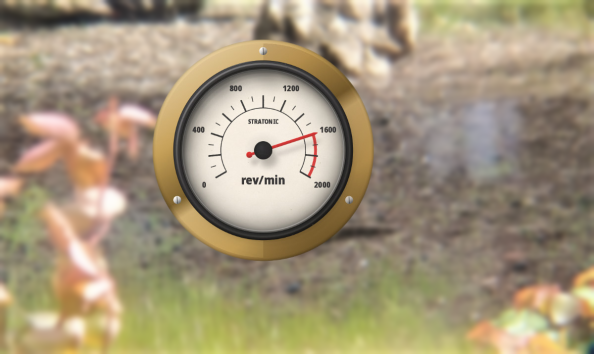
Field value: {"value": 1600, "unit": "rpm"}
